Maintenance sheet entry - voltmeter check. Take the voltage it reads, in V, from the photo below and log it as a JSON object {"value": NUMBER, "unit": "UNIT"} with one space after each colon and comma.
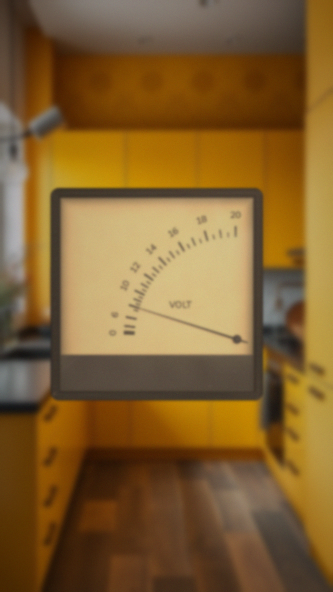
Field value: {"value": 8, "unit": "V"}
